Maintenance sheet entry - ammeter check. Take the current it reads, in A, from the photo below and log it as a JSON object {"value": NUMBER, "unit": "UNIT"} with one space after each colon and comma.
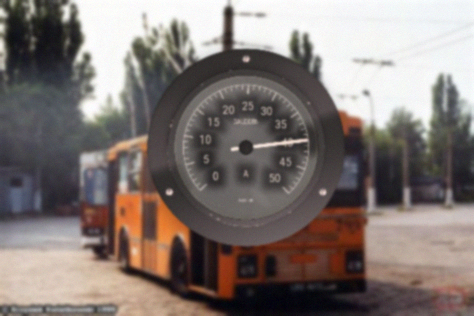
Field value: {"value": 40, "unit": "A"}
